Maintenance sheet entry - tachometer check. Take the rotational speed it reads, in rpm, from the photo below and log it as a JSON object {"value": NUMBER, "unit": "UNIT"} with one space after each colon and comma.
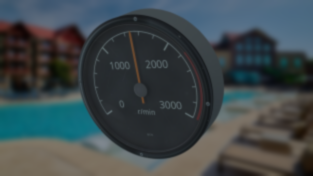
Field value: {"value": 1500, "unit": "rpm"}
